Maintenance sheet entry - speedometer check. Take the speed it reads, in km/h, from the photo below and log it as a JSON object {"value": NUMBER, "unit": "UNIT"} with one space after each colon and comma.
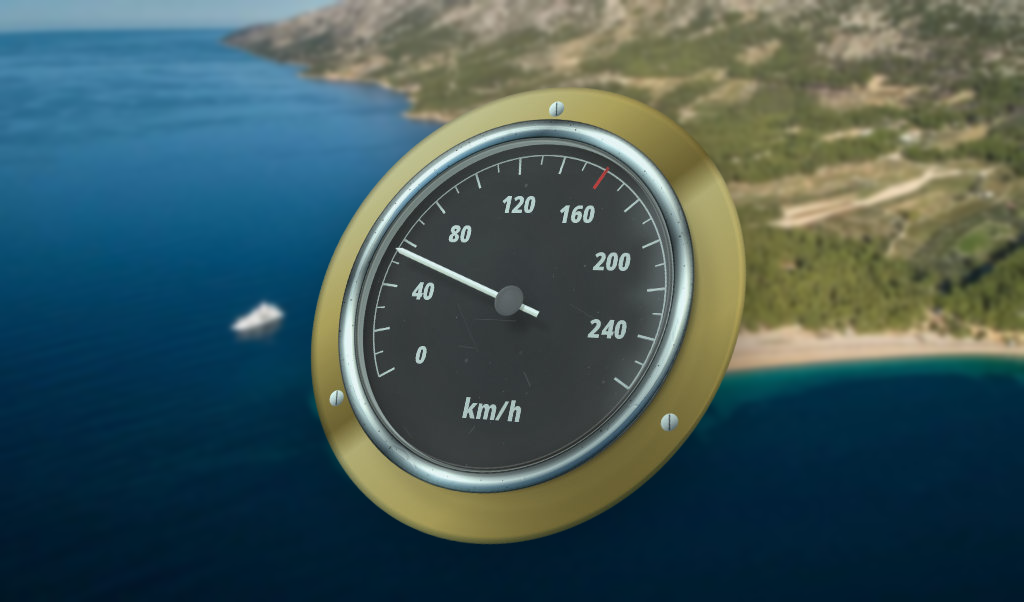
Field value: {"value": 55, "unit": "km/h"}
